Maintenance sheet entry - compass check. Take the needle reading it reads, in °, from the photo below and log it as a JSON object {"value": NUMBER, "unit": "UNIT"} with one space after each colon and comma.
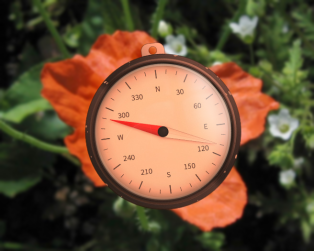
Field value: {"value": 290, "unit": "°"}
